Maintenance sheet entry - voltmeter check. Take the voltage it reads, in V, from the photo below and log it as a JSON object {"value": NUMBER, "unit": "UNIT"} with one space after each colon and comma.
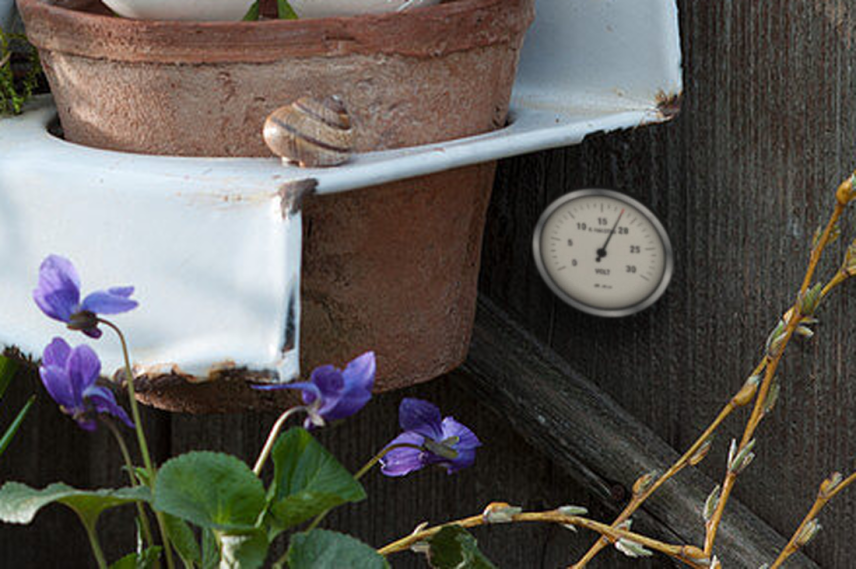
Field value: {"value": 18, "unit": "V"}
